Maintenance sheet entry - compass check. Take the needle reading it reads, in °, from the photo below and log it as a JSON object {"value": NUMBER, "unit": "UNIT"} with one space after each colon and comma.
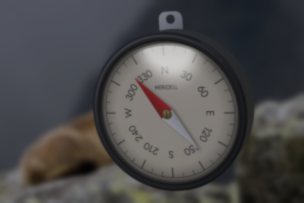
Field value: {"value": 320, "unit": "°"}
